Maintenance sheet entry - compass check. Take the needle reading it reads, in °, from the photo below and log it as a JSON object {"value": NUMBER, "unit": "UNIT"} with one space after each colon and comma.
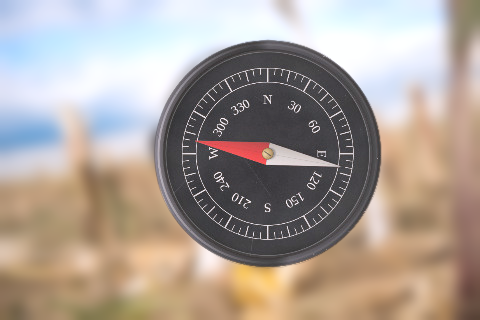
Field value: {"value": 280, "unit": "°"}
